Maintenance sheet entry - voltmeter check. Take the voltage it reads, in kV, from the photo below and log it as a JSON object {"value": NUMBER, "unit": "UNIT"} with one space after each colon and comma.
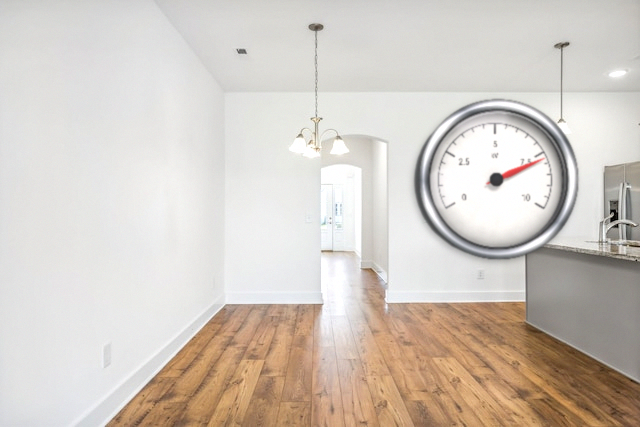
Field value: {"value": 7.75, "unit": "kV"}
